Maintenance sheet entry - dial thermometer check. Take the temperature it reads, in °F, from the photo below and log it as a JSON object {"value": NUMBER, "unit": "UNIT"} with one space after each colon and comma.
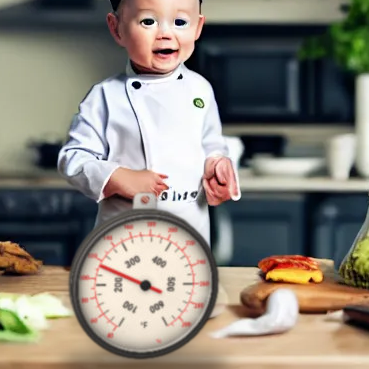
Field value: {"value": 240, "unit": "°F"}
